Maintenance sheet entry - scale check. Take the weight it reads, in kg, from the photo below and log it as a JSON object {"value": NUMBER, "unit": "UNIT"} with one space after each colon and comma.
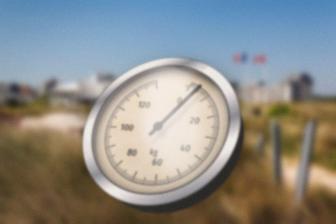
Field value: {"value": 5, "unit": "kg"}
